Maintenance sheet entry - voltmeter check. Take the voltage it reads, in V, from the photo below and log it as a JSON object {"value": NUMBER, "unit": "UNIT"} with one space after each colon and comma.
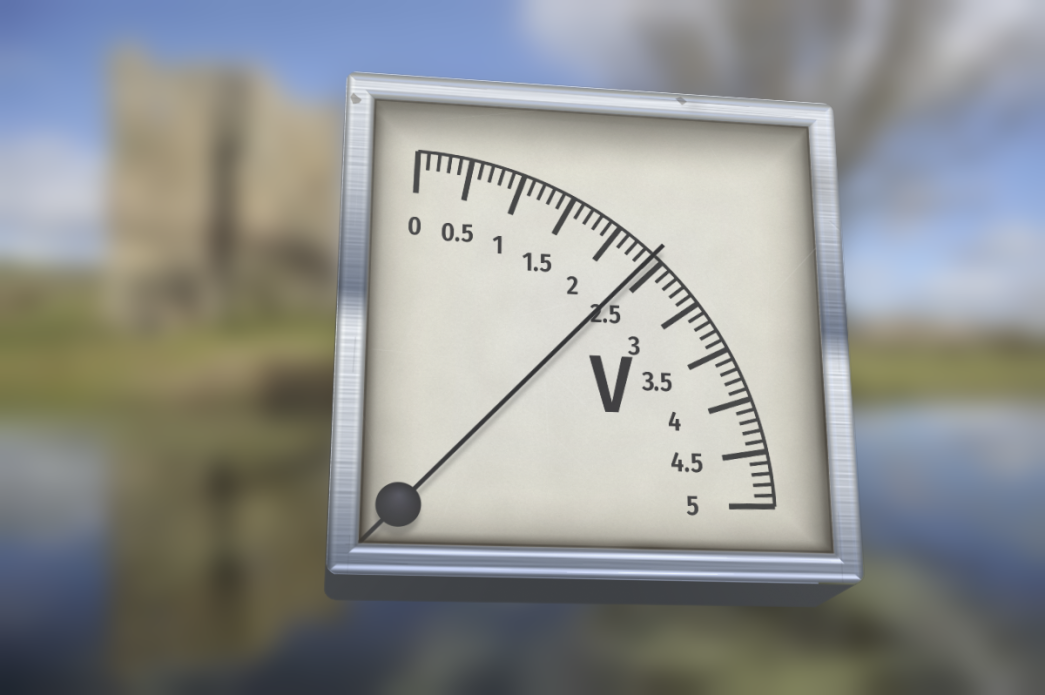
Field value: {"value": 2.4, "unit": "V"}
